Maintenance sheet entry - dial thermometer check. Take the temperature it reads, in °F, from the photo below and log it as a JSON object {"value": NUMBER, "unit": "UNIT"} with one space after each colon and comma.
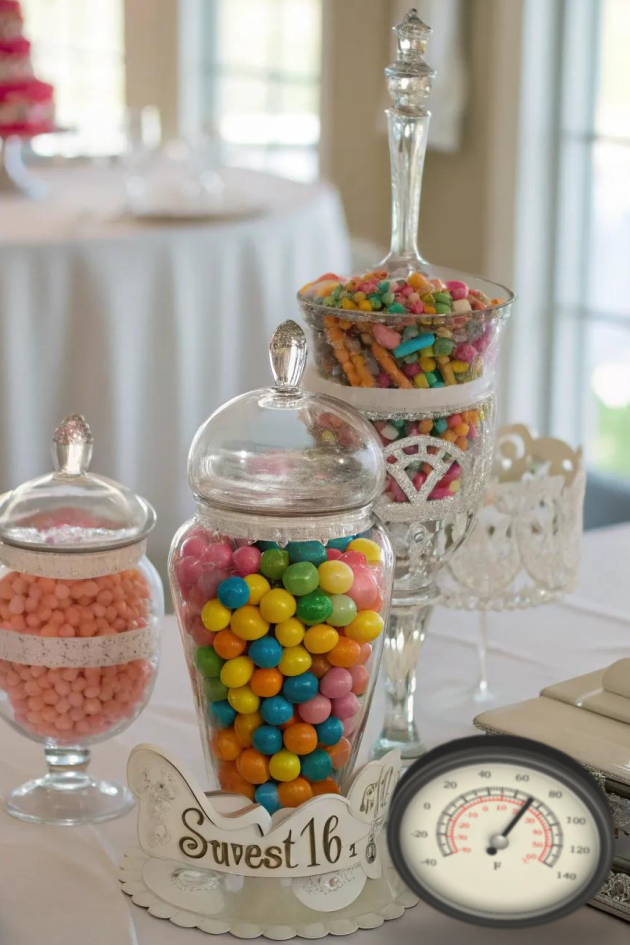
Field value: {"value": 70, "unit": "°F"}
